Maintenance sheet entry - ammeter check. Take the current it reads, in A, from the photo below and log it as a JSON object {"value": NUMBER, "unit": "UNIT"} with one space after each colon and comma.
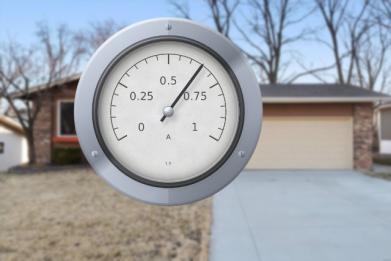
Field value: {"value": 0.65, "unit": "A"}
